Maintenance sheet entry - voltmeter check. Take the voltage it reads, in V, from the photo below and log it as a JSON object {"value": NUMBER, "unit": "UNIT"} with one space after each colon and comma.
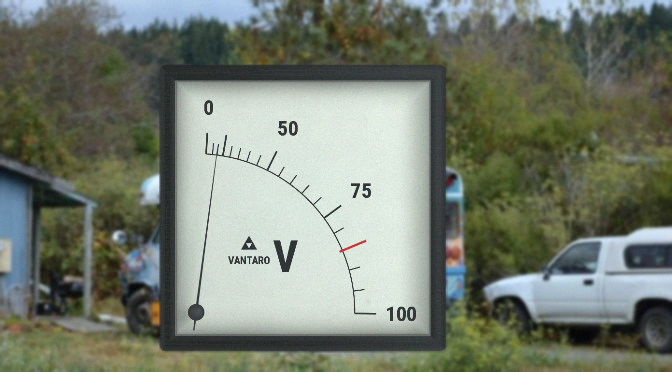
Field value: {"value": 20, "unit": "V"}
